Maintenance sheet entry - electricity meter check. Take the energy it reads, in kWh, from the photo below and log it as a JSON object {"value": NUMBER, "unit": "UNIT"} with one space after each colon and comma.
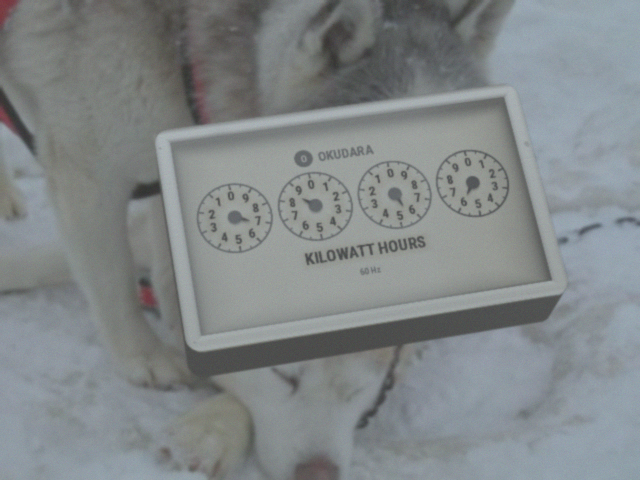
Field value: {"value": 6856, "unit": "kWh"}
